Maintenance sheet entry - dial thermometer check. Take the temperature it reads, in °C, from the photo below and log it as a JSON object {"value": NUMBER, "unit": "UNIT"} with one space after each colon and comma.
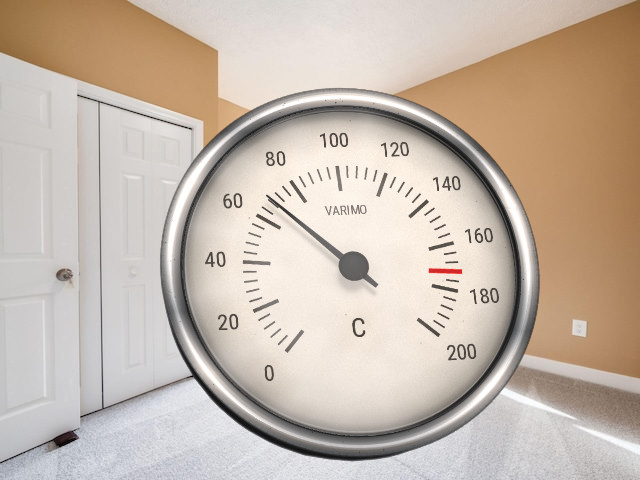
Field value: {"value": 68, "unit": "°C"}
